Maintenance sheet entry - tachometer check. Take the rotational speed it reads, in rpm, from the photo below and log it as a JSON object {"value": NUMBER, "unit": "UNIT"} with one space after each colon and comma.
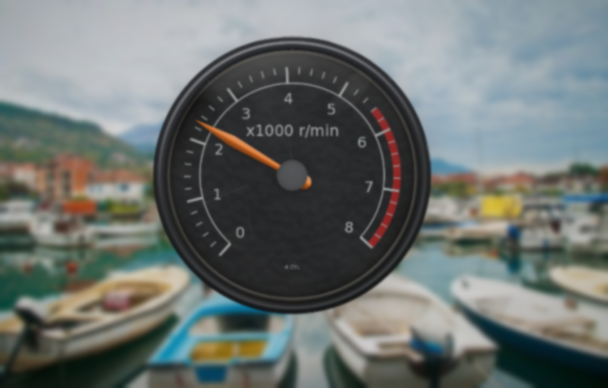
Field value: {"value": 2300, "unit": "rpm"}
